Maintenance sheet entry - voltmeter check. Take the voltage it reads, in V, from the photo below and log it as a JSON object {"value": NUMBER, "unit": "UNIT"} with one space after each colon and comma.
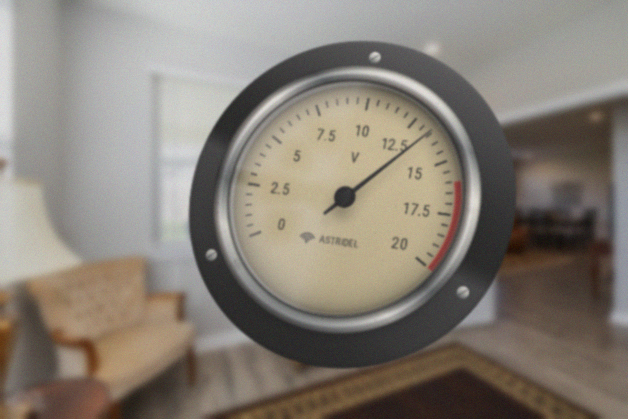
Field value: {"value": 13.5, "unit": "V"}
